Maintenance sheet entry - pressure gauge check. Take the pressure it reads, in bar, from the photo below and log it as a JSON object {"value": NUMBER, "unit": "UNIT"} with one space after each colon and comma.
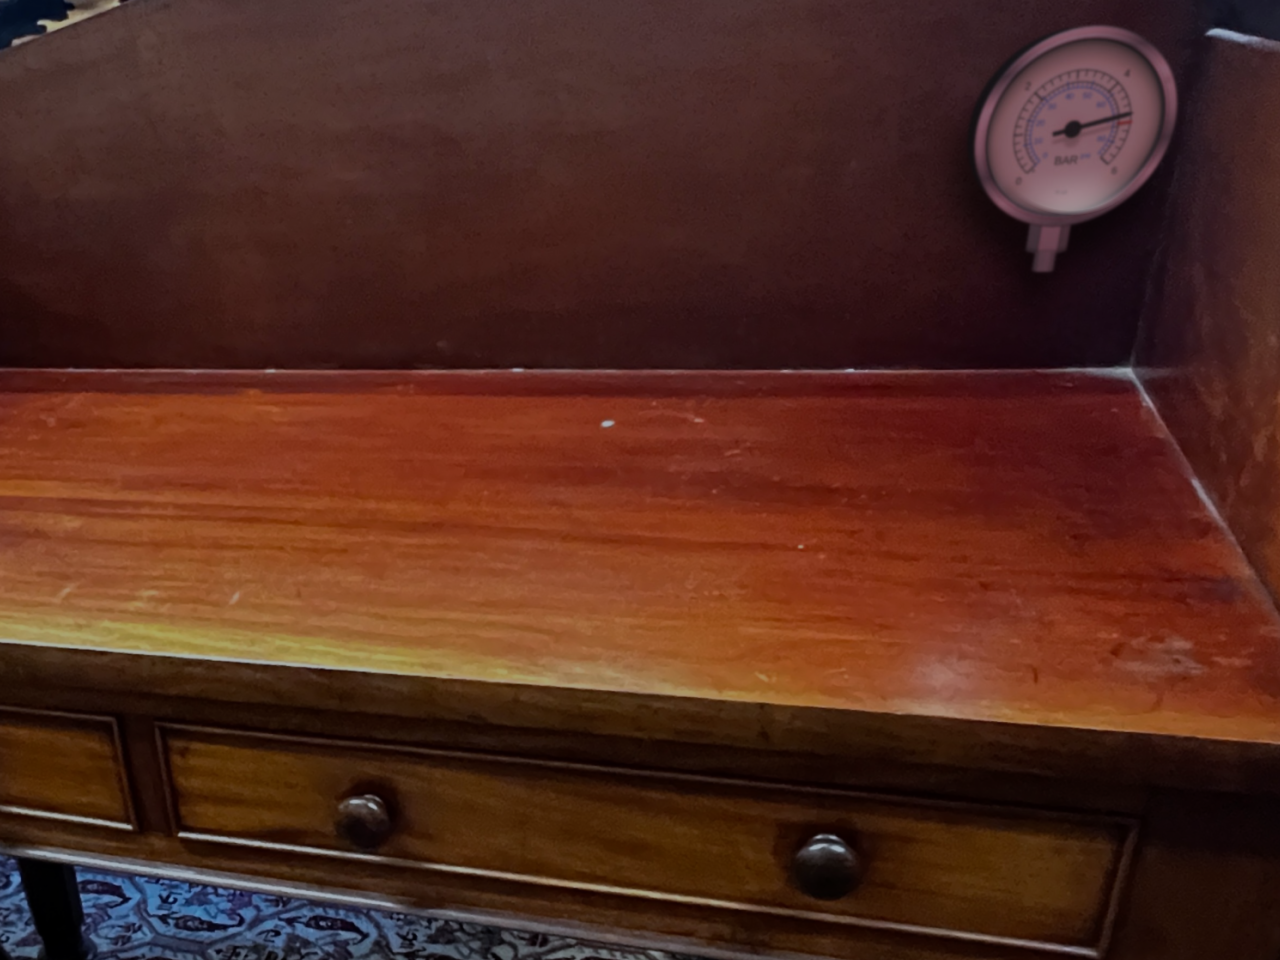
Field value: {"value": 4.8, "unit": "bar"}
